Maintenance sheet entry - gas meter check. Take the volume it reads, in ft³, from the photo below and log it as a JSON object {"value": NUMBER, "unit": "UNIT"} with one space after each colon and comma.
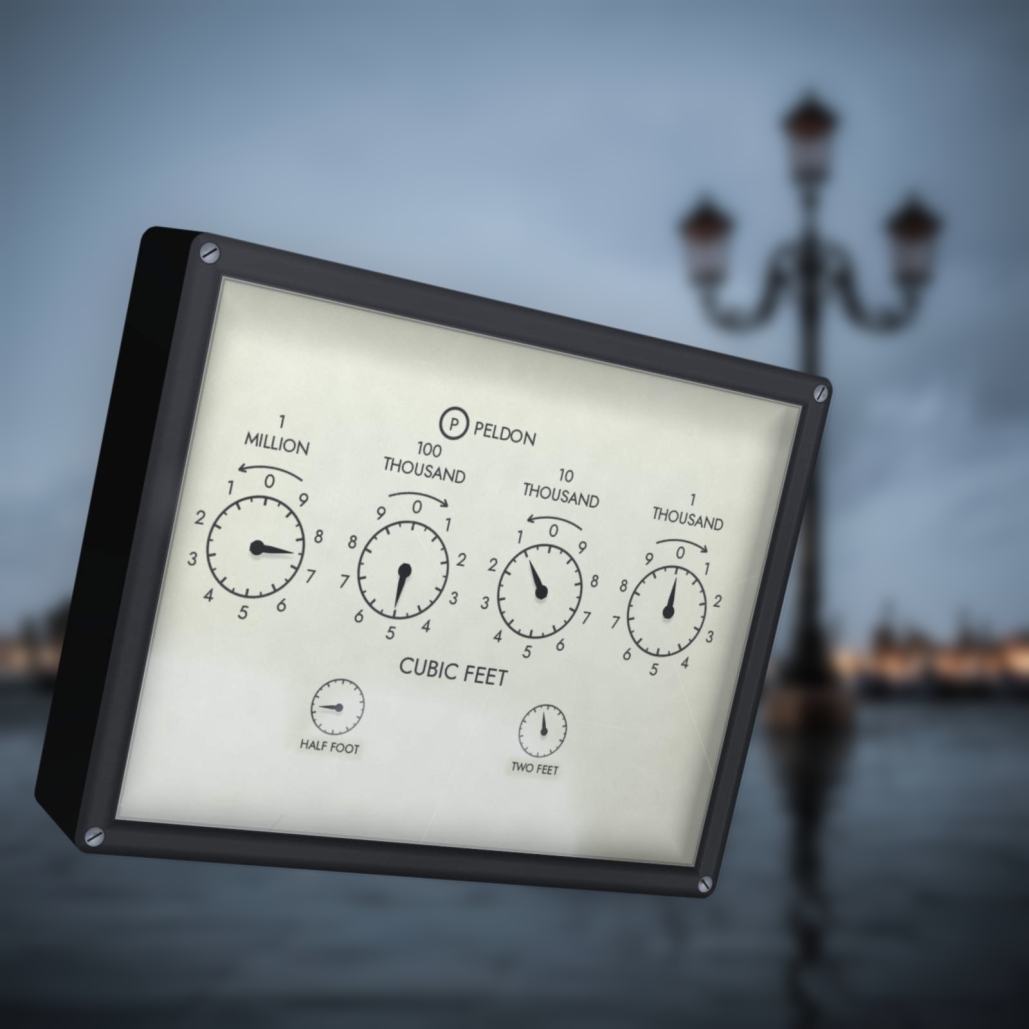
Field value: {"value": 751000, "unit": "ft³"}
